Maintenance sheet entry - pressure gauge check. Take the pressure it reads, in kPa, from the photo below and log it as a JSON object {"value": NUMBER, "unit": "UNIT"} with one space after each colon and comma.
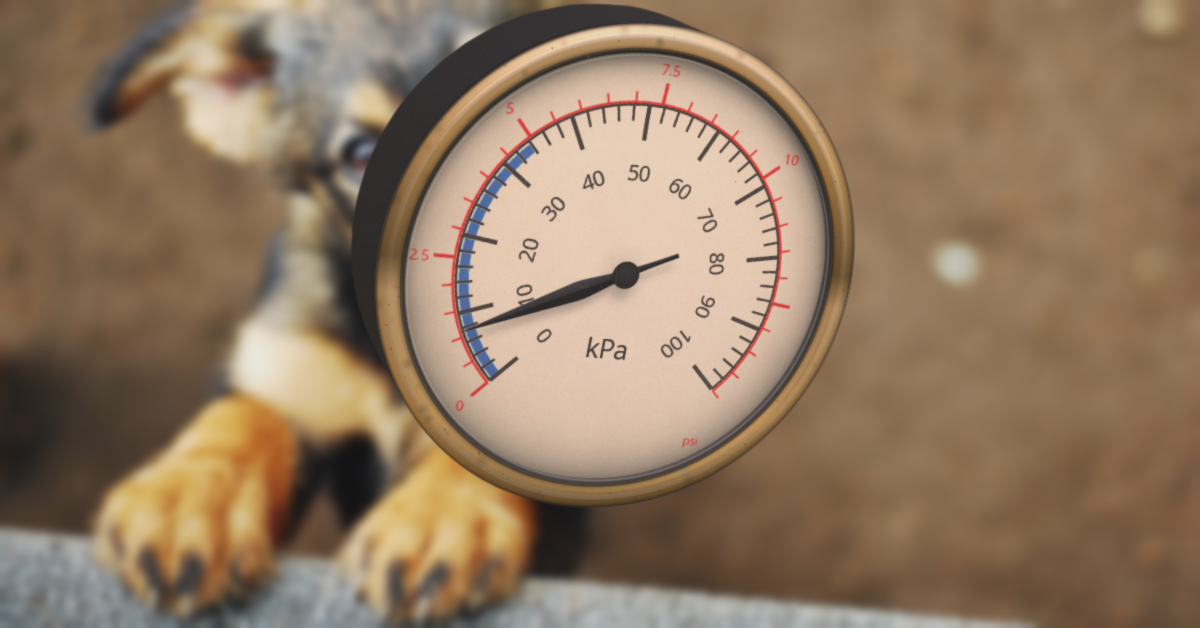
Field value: {"value": 8, "unit": "kPa"}
